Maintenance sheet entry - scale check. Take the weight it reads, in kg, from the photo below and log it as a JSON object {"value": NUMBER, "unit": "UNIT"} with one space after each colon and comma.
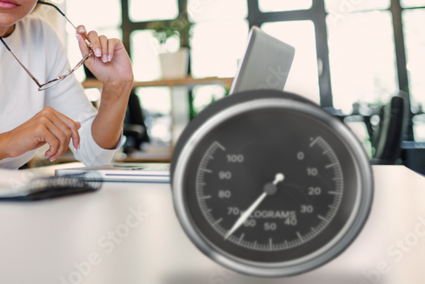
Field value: {"value": 65, "unit": "kg"}
